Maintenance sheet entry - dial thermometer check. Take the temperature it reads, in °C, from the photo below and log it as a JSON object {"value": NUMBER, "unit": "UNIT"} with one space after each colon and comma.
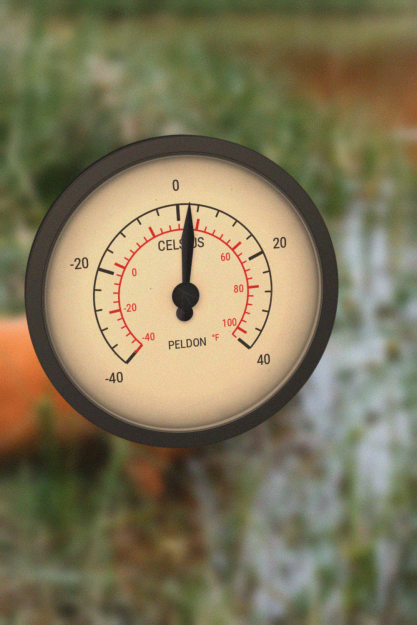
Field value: {"value": 2, "unit": "°C"}
